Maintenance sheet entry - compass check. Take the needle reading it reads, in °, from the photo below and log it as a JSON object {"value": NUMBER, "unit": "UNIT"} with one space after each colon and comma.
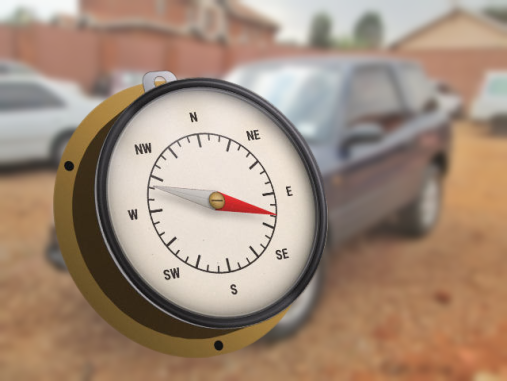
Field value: {"value": 110, "unit": "°"}
